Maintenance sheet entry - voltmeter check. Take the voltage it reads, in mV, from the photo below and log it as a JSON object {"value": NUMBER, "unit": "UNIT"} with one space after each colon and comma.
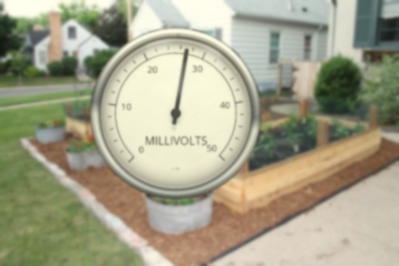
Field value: {"value": 27, "unit": "mV"}
